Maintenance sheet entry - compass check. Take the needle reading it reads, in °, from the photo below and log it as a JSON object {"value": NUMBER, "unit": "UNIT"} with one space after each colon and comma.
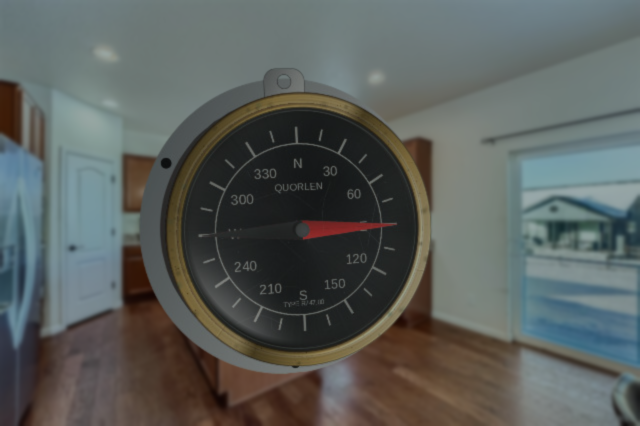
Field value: {"value": 90, "unit": "°"}
